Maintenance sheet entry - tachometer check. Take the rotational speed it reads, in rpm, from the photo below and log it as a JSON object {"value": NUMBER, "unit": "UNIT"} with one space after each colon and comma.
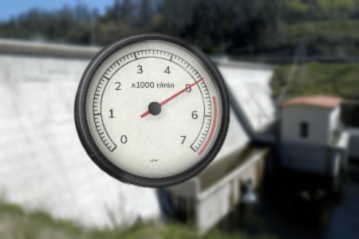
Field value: {"value": 5000, "unit": "rpm"}
